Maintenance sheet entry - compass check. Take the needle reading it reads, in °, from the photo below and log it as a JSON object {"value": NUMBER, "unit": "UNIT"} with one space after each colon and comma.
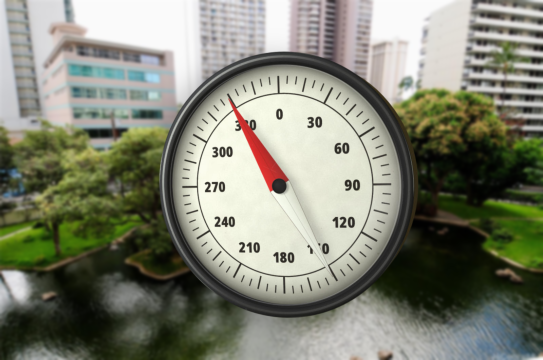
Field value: {"value": 330, "unit": "°"}
